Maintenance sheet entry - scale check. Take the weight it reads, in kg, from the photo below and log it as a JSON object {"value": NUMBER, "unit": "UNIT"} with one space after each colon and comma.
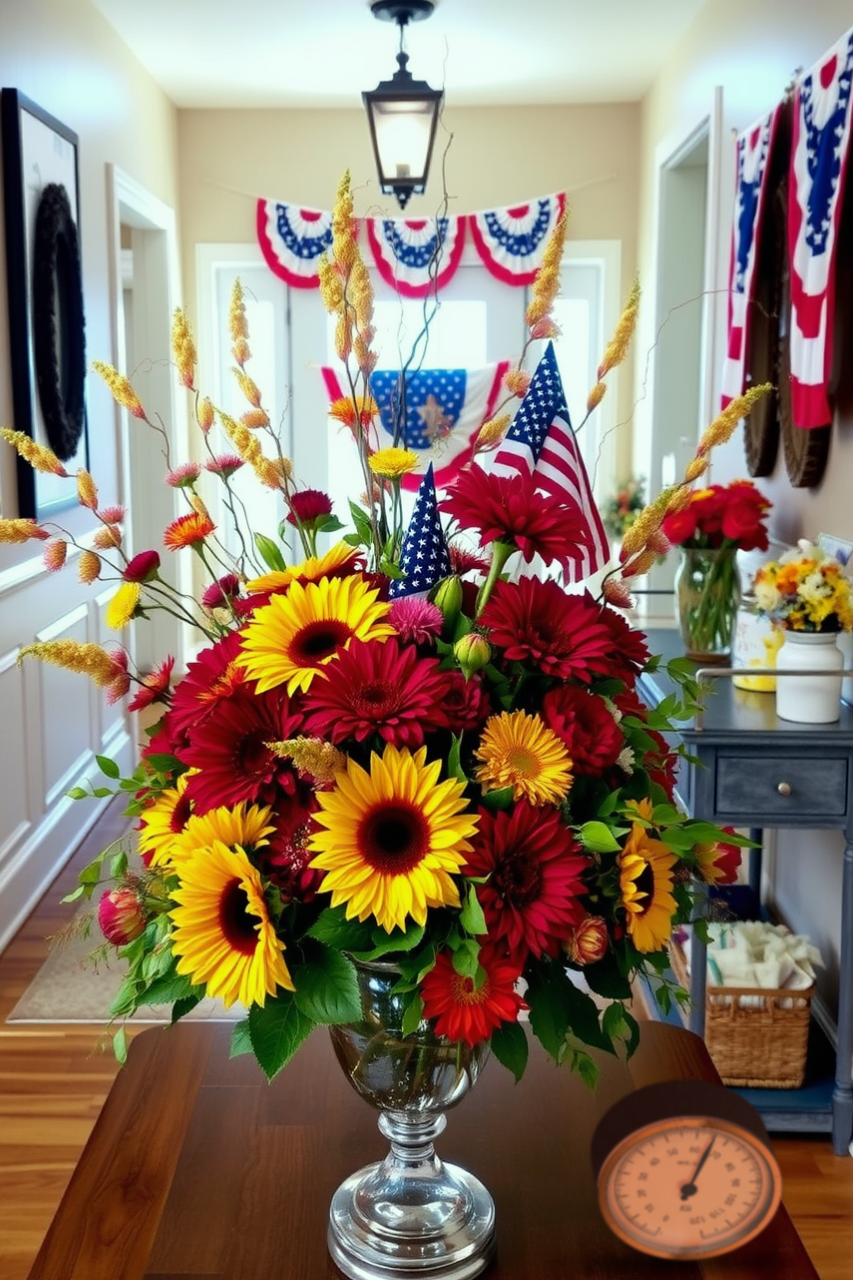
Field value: {"value": 65, "unit": "kg"}
